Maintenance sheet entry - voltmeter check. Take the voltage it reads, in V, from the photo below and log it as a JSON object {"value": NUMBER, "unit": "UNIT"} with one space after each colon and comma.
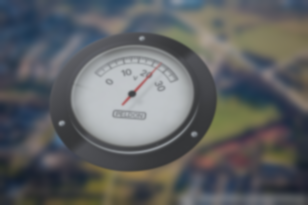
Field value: {"value": 22.5, "unit": "V"}
